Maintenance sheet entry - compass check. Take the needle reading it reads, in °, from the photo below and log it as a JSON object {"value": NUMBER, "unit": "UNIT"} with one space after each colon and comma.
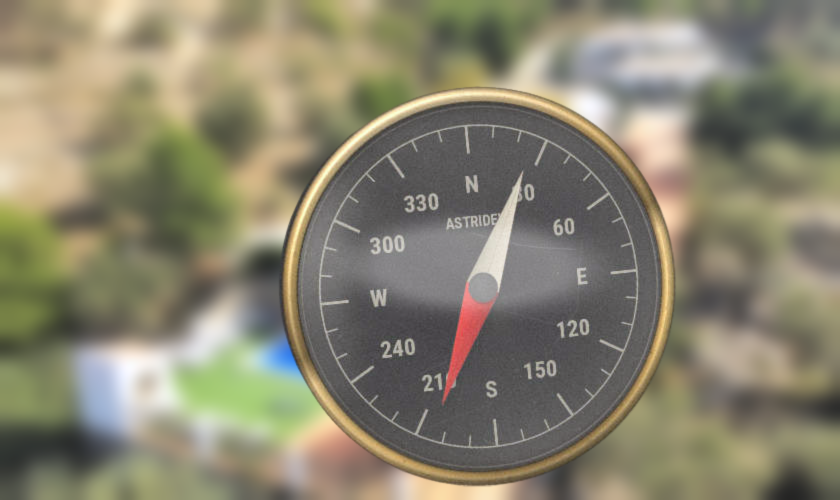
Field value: {"value": 205, "unit": "°"}
